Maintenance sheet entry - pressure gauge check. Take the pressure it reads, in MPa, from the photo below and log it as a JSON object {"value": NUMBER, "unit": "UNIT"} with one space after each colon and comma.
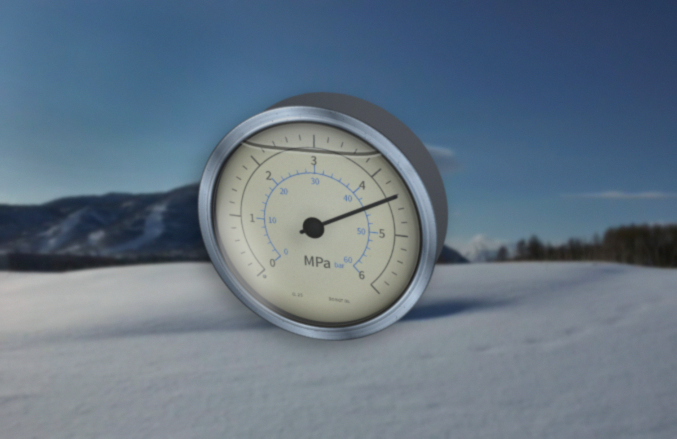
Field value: {"value": 4.4, "unit": "MPa"}
